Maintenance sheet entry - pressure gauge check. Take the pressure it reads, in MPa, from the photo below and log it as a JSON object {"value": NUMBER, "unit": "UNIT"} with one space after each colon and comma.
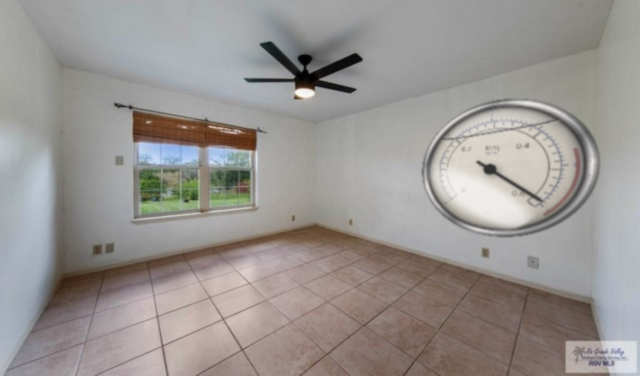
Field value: {"value": 0.58, "unit": "MPa"}
